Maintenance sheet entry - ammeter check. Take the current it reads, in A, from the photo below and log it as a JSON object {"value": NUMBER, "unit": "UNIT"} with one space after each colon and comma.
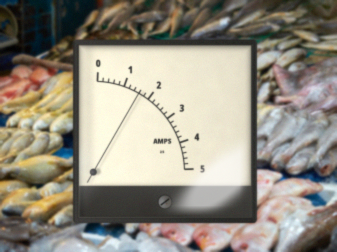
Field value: {"value": 1.6, "unit": "A"}
